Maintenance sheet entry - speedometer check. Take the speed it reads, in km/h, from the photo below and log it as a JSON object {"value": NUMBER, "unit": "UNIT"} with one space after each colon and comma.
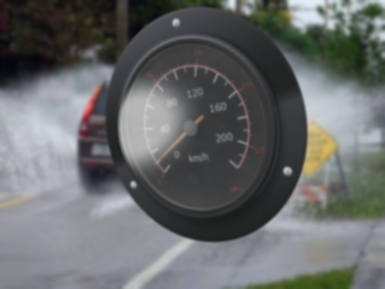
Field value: {"value": 10, "unit": "km/h"}
